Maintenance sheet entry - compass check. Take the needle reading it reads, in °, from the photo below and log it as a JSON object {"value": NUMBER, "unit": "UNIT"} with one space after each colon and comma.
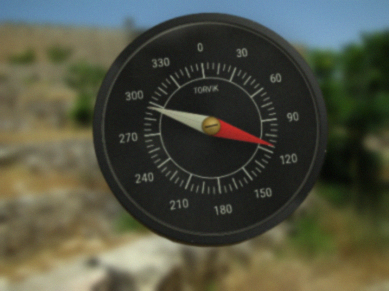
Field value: {"value": 115, "unit": "°"}
